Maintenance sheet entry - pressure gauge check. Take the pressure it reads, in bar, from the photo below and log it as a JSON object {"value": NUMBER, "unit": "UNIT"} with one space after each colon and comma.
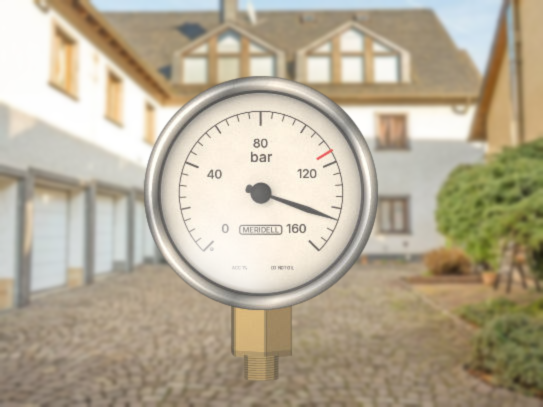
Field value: {"value": 145, "unit": "bar"}
